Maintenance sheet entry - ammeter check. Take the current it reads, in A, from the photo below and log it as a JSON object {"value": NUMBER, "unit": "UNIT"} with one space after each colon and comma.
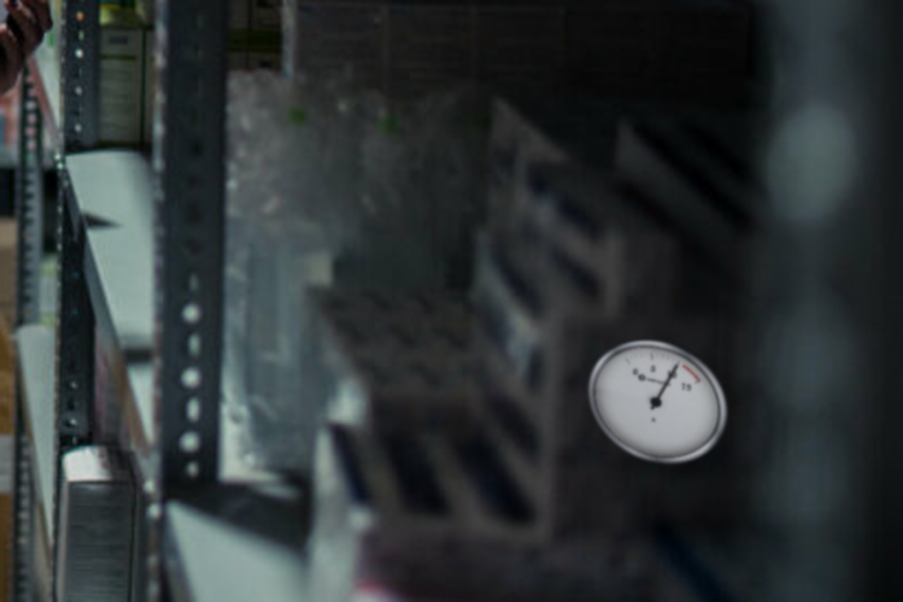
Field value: {"value": 10, "unit": "A"}
